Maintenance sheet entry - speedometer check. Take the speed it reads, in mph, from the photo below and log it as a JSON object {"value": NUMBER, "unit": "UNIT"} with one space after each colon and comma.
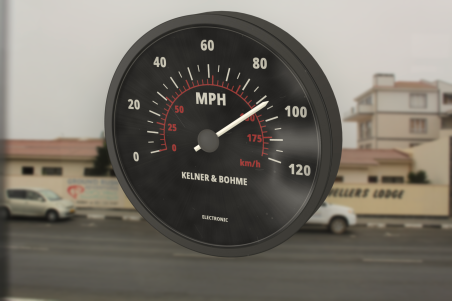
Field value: {"value": 92.5, "unit": "mph"}
